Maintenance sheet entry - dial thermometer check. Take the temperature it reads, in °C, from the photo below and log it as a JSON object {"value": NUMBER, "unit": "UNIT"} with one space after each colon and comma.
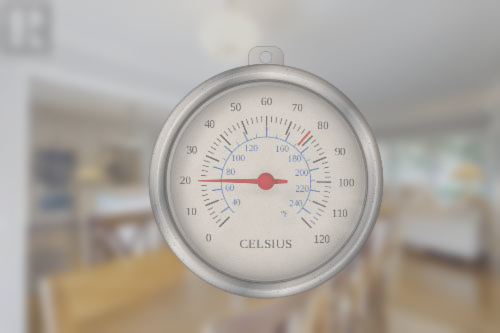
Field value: {"value": 20, "unit": "°C"}
